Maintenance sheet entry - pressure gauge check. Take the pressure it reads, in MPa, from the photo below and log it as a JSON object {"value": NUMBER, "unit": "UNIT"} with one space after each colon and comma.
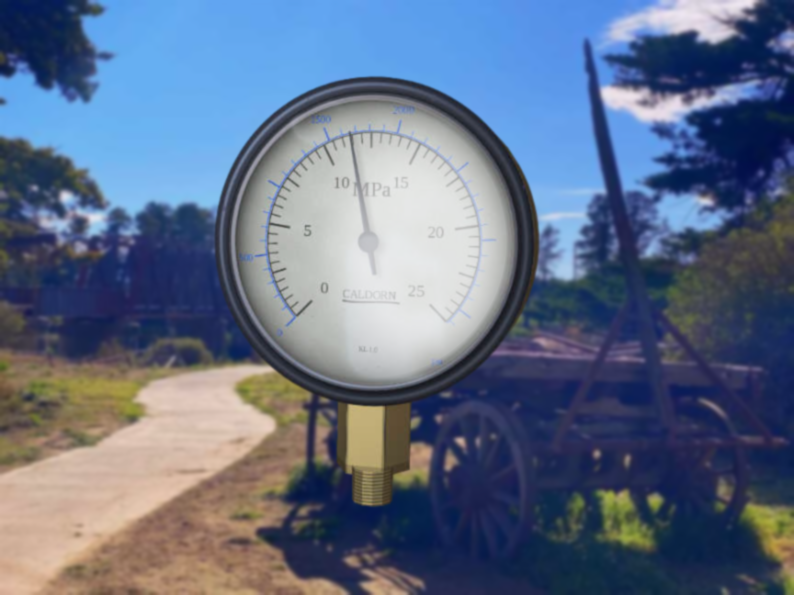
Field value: {"value": 11.5, "unit": "MPa"}
